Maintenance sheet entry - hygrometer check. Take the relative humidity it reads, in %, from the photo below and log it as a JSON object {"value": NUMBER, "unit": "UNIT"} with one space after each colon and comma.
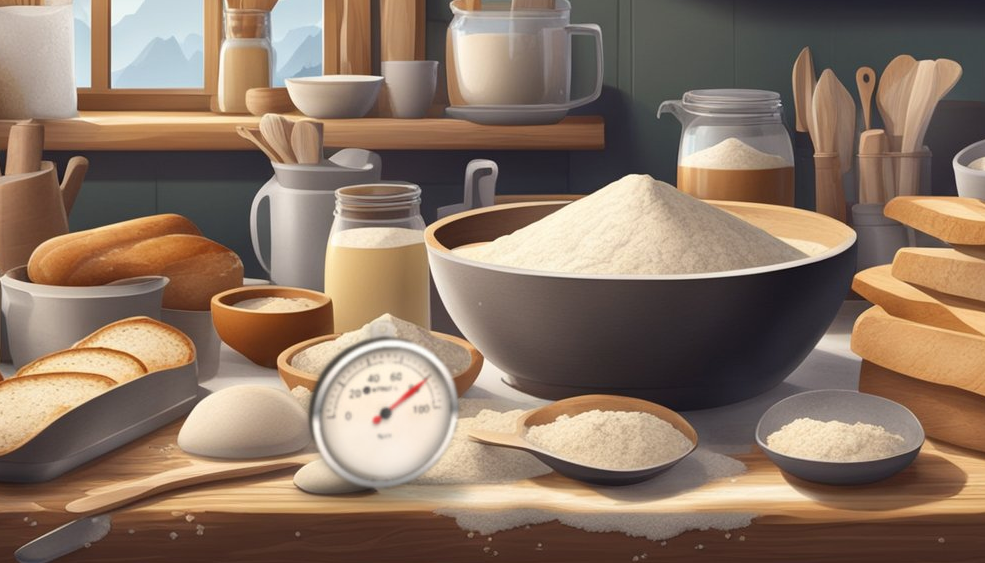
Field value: {"value": 80, "unit": "%"}
